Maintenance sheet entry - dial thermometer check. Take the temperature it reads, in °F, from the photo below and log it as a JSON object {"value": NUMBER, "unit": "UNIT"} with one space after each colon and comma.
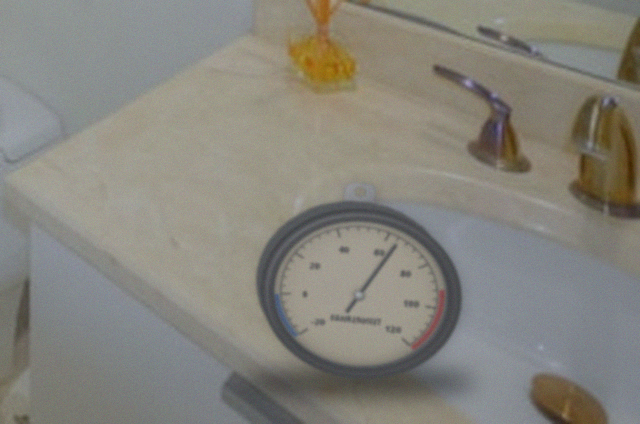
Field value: {"value": 64, "unit": "°F"}
